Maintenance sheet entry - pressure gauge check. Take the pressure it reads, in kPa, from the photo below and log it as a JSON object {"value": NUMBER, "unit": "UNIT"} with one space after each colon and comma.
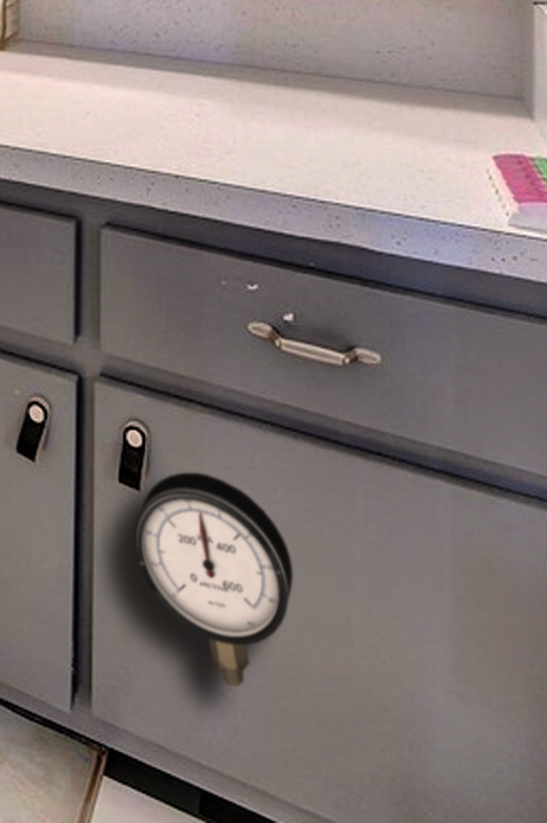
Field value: {"value": 300, "unit": "kPa"}
